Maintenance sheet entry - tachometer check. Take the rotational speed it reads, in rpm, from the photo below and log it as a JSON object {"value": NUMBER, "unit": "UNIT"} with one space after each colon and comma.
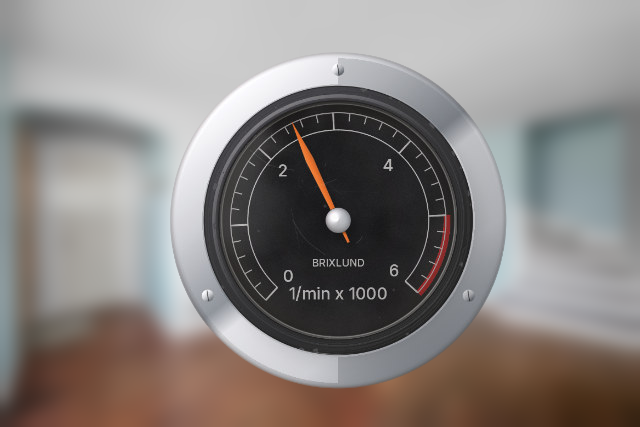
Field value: {"value": 2500, "unit": "rpm"}
